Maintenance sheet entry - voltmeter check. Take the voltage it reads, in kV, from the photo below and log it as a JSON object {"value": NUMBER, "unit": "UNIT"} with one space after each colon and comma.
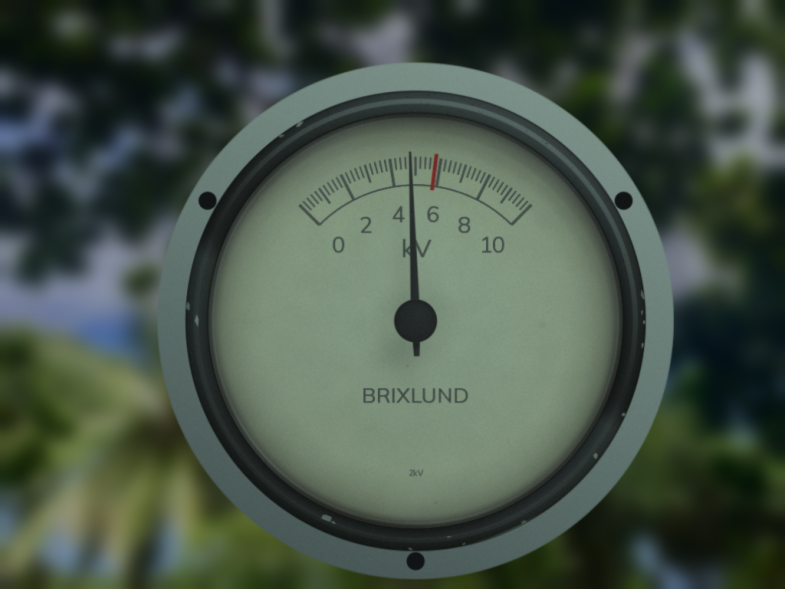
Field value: {"value": 4.8, "unit": "kV"}
